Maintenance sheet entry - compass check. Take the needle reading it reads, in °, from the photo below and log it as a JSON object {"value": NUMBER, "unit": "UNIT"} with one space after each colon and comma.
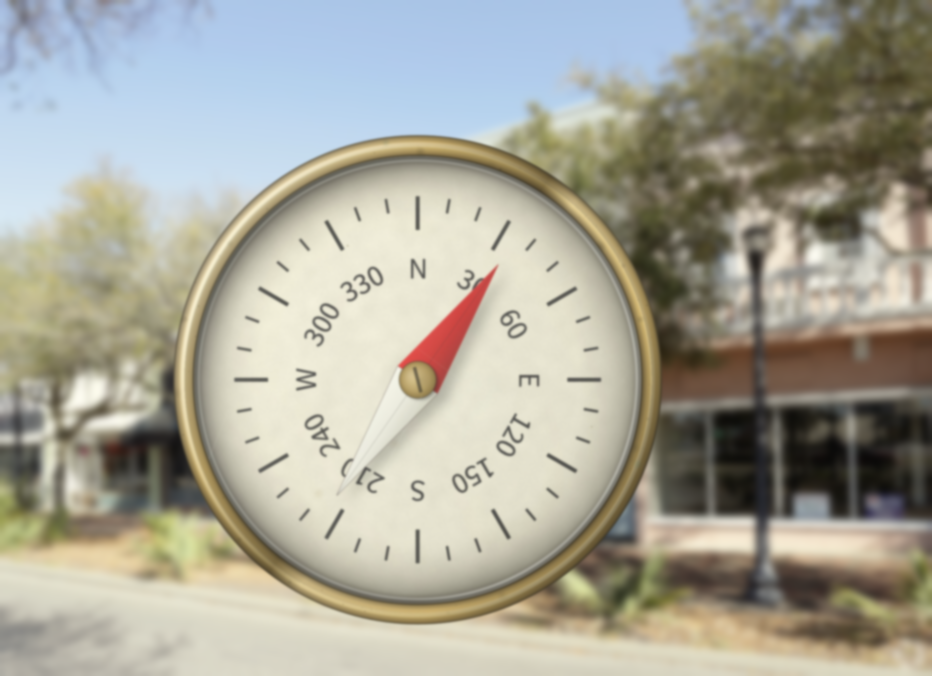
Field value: {"value": 35, "unit": "°"}
